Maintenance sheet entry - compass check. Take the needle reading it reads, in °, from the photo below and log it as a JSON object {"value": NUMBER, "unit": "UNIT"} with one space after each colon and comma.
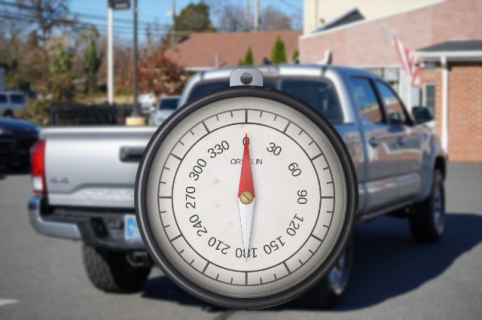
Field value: {"value": 0, "unit": "°"}
